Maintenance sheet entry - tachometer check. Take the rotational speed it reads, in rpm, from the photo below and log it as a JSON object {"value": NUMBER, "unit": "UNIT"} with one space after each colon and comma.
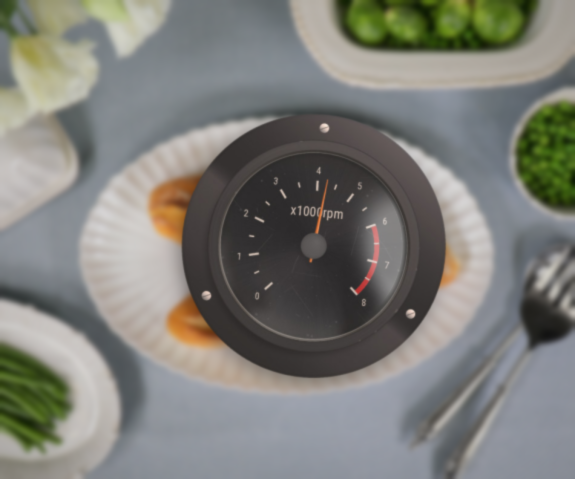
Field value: {"value": 4250, "unit": "rpm"}
